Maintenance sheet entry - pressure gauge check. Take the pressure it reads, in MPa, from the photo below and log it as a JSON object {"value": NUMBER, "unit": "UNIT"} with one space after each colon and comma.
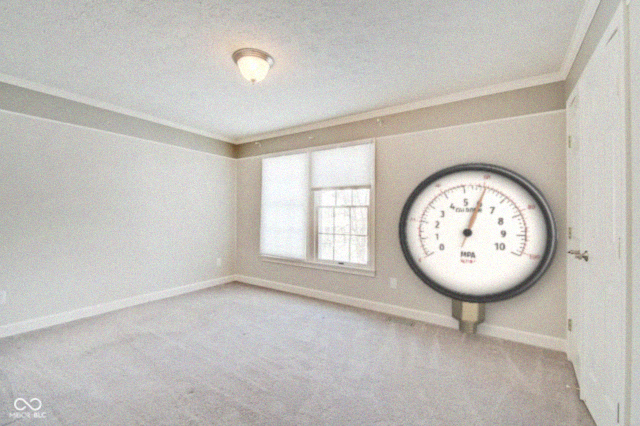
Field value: {"value": 6, "unit": "MPa"}
